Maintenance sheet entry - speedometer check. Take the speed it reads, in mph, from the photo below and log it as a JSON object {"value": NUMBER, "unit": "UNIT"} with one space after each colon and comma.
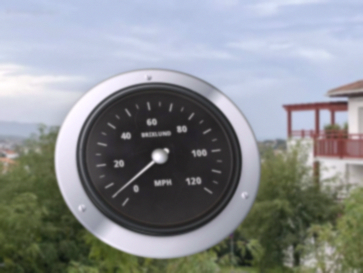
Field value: {"value": 5, "unit": "mph"}
